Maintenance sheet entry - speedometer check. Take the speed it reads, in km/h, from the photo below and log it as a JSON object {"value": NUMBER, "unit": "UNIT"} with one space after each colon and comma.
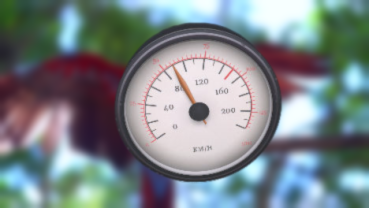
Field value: {"value": 90, "unit": "km/h"}
